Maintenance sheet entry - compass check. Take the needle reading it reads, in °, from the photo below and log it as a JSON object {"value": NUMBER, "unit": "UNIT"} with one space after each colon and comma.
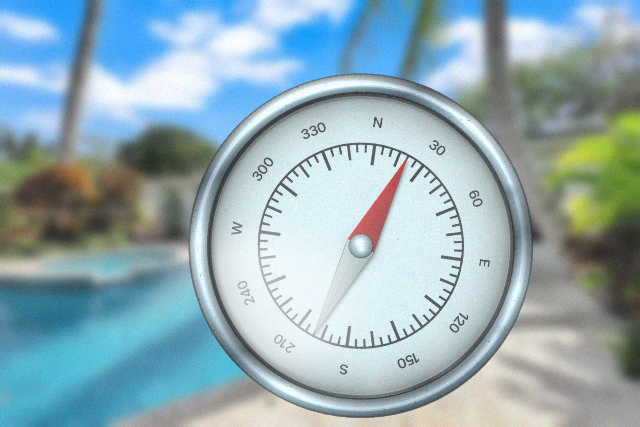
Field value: {"value": 20, "unit": "°"}
